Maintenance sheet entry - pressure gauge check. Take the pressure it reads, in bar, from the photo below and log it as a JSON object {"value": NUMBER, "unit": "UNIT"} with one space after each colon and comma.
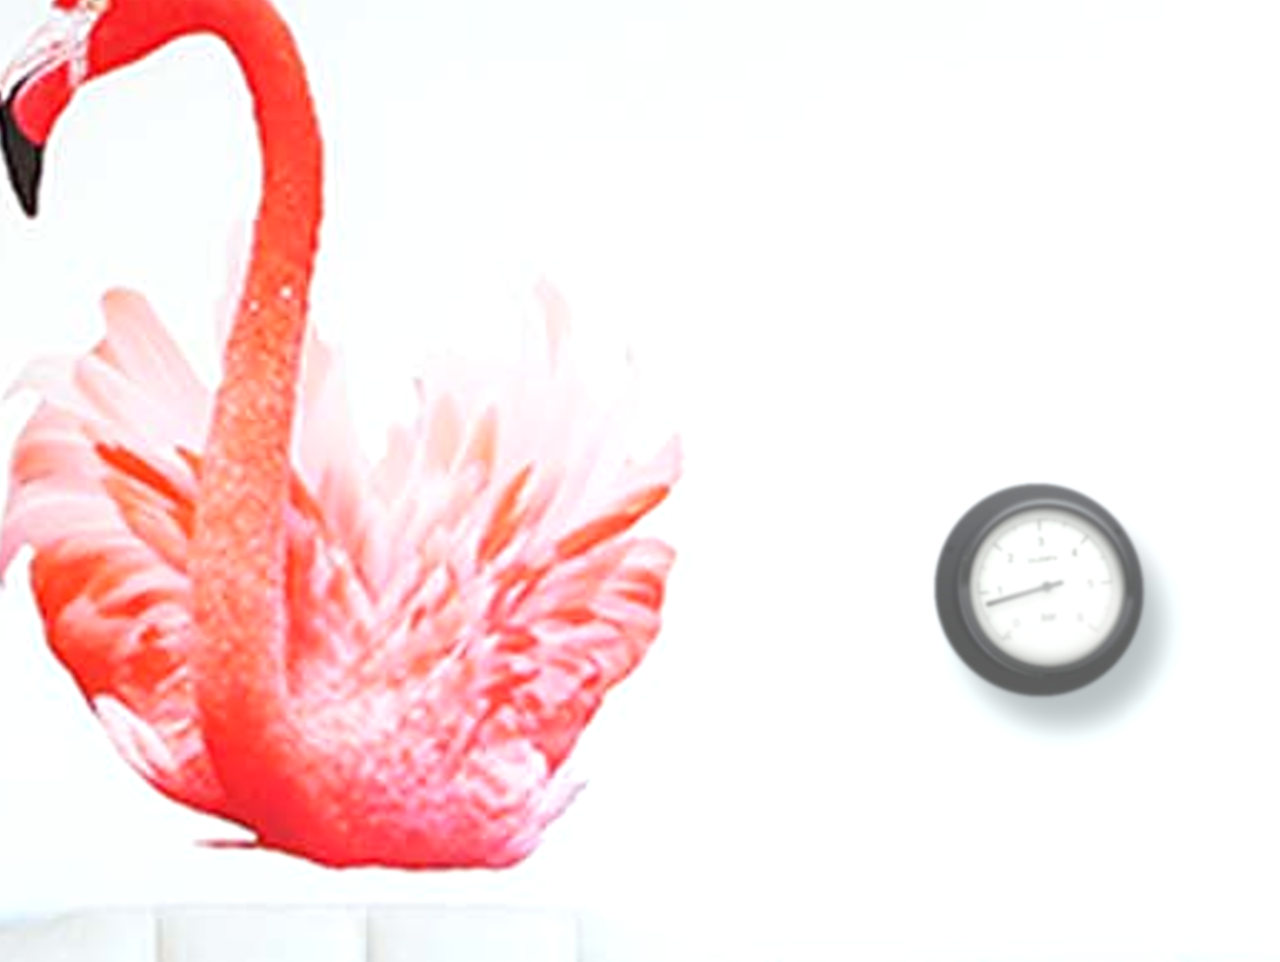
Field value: {"value": 0.75, "unit": "bar"}
